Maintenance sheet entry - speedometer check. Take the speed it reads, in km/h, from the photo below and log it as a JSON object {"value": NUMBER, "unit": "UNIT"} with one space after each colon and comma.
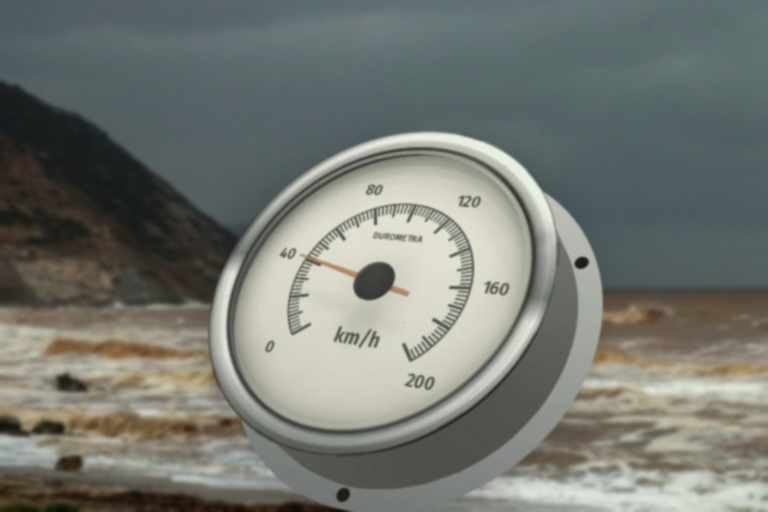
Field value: {"value": 40, "unit": "km/h"}
